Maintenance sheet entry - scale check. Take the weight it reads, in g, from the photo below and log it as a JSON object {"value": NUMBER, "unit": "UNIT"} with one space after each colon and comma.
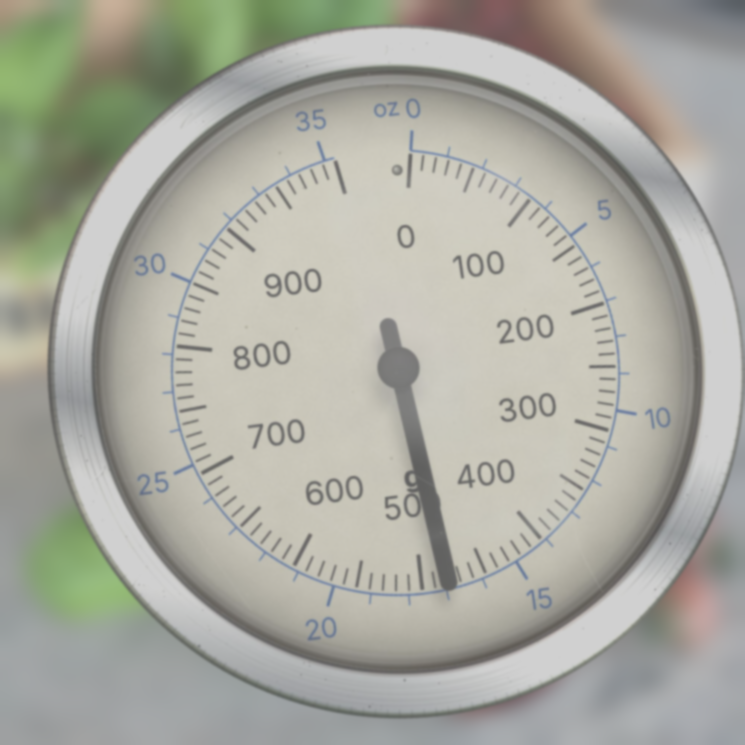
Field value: {"value": 480, "unit": "g"}
